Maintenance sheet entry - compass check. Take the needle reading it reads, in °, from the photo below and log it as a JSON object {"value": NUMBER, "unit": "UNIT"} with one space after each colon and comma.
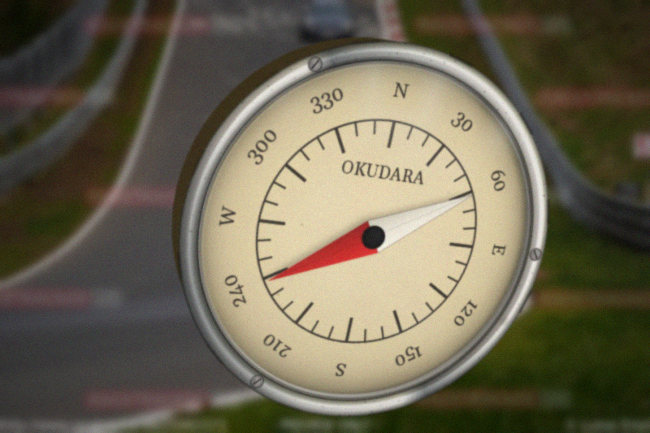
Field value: {"value": 240, "unit": "°"}
